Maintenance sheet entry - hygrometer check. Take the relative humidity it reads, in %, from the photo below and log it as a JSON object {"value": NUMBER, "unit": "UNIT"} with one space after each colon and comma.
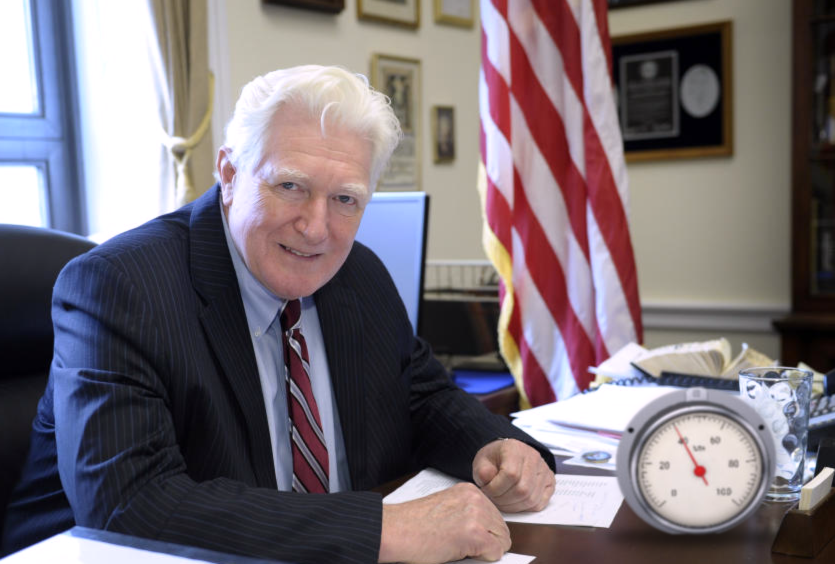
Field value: {"value": 40, "unit": "%"}
